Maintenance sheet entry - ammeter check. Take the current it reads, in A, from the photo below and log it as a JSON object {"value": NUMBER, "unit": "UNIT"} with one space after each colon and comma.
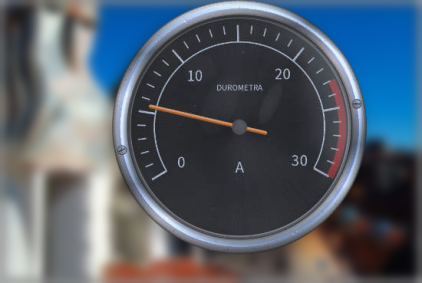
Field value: {"value": 5.5, "unit": "A"}
